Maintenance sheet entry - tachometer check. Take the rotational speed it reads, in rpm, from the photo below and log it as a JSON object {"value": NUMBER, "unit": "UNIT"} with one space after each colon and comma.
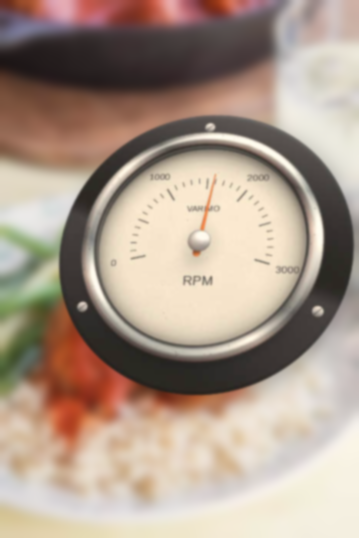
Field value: {"value": 1600, "unit": "rpm"}
